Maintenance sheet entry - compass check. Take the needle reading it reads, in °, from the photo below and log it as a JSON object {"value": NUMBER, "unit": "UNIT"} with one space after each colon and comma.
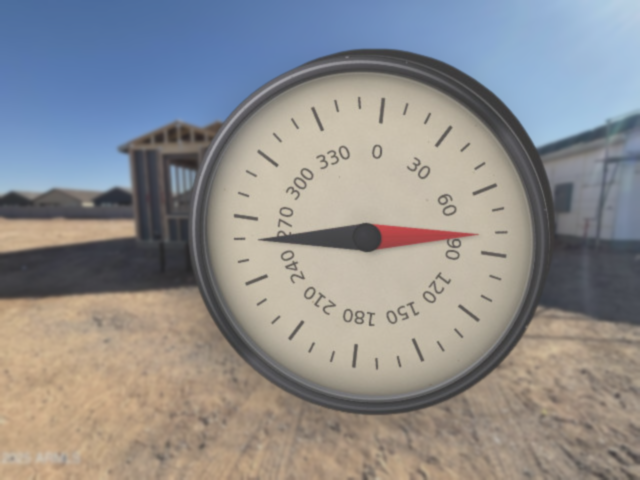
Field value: {"value": 80, "unit": "°"}
